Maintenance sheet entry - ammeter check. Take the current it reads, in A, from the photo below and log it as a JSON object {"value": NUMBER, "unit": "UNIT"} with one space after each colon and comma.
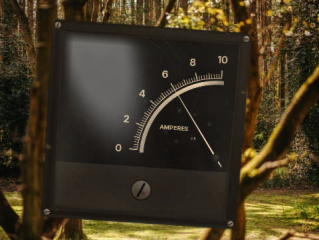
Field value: {"value": 6, "unit": "A"}
